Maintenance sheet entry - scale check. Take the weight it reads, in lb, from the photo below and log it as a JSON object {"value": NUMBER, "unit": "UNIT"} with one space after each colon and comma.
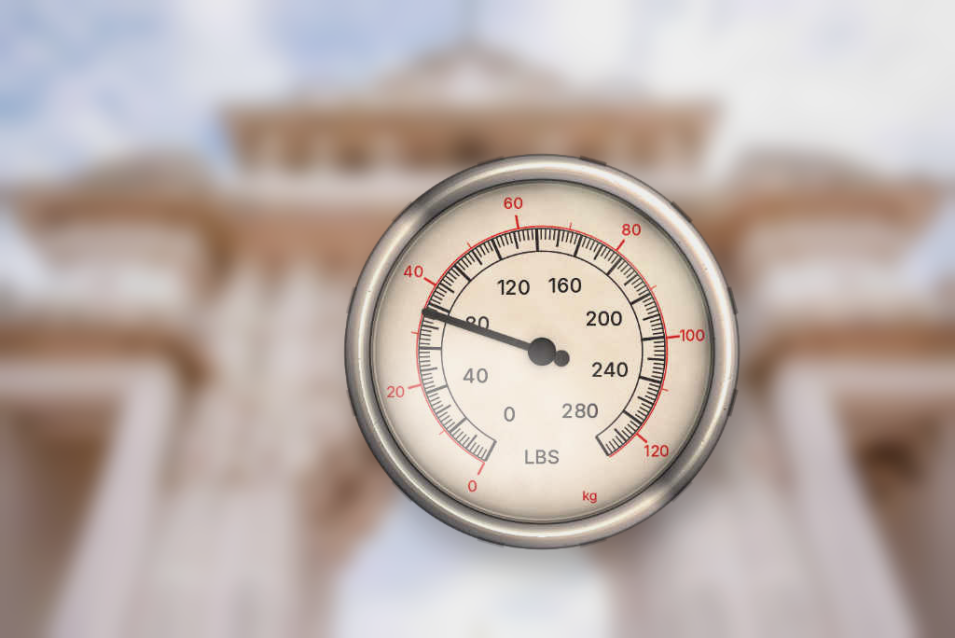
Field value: {"value": 76, "unit": "lb"}
